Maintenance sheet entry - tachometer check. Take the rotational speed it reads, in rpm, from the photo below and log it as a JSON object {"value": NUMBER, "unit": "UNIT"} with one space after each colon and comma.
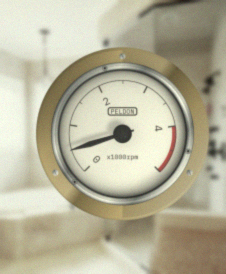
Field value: {"value": 500, "unit": "rpm"}
